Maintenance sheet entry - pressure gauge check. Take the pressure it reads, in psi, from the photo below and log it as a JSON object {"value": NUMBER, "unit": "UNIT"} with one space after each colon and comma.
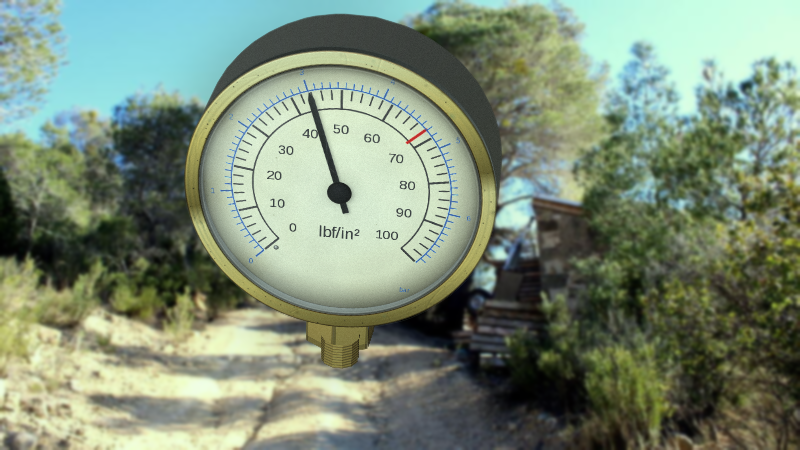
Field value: {"value": 44, "unit": "psi"}
